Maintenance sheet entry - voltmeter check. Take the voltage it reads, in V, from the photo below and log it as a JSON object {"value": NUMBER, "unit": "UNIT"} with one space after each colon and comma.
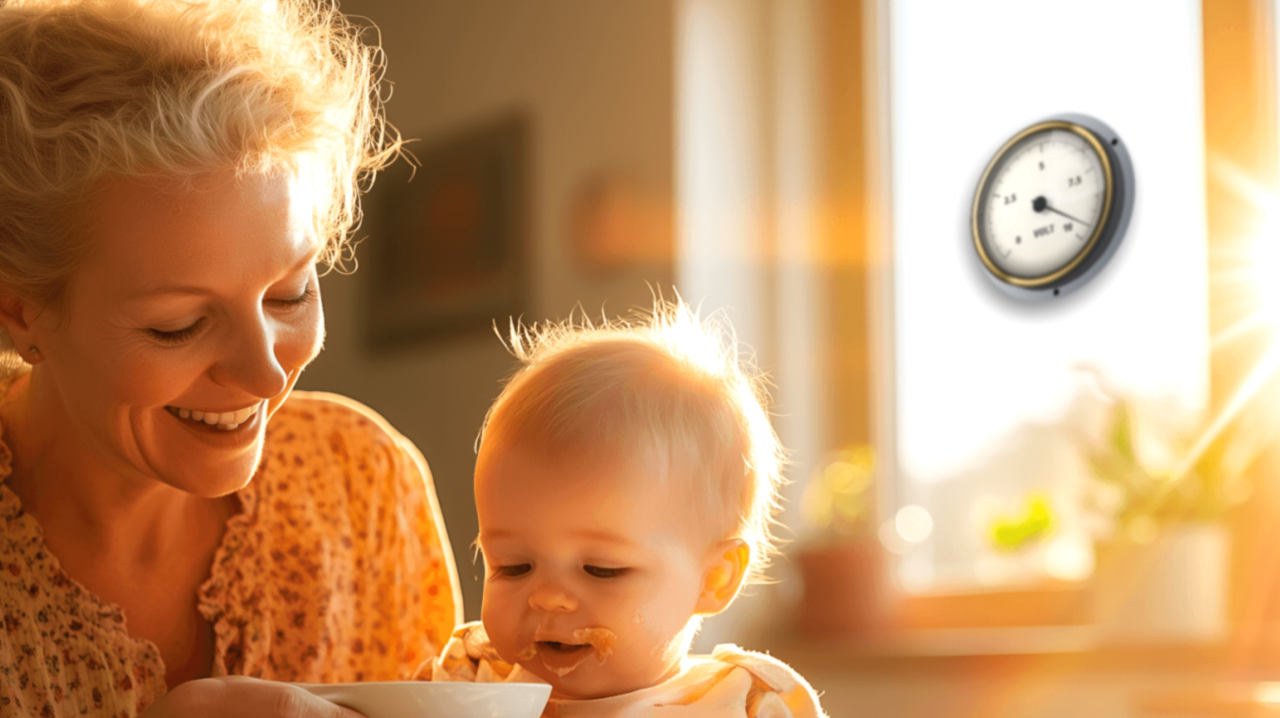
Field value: {"value": 9.5, "unit": "V"}
